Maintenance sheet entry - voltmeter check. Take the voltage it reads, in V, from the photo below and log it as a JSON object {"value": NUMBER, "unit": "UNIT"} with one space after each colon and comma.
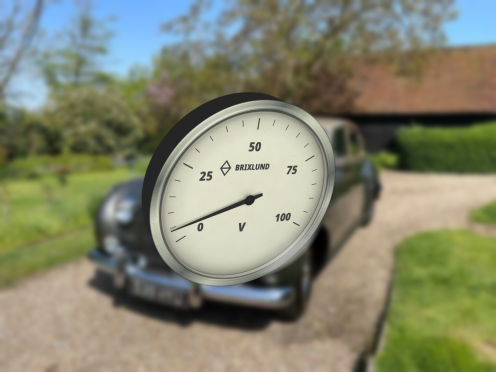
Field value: {"value": 5, "unit": "V"}
